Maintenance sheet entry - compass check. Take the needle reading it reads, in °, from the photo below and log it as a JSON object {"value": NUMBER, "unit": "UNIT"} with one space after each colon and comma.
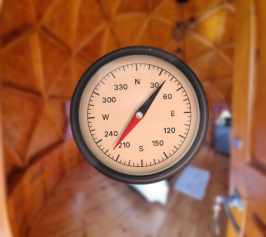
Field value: {"value": 220, "unit": "°"}
